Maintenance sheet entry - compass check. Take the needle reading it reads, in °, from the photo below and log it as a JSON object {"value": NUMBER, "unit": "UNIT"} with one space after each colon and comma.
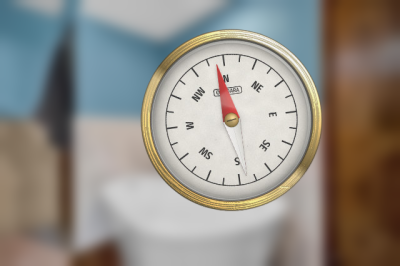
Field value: {"value": 352.5, "unit": "°"}
